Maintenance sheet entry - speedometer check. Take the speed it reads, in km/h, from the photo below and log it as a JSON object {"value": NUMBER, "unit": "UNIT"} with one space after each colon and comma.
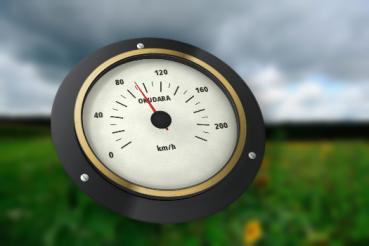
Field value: {"value": 90, "unit": "km/h"}
